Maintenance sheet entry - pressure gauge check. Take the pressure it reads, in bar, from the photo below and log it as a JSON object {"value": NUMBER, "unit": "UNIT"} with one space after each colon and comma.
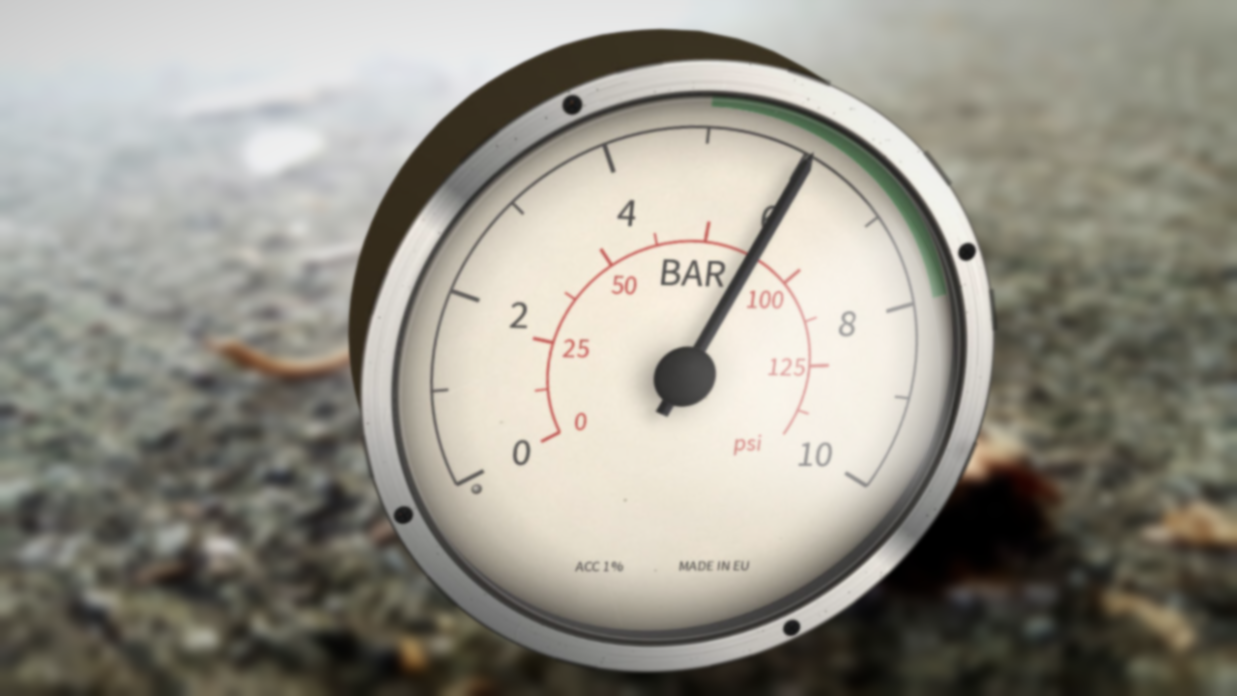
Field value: {"value": 6, "unit": "bar"}
